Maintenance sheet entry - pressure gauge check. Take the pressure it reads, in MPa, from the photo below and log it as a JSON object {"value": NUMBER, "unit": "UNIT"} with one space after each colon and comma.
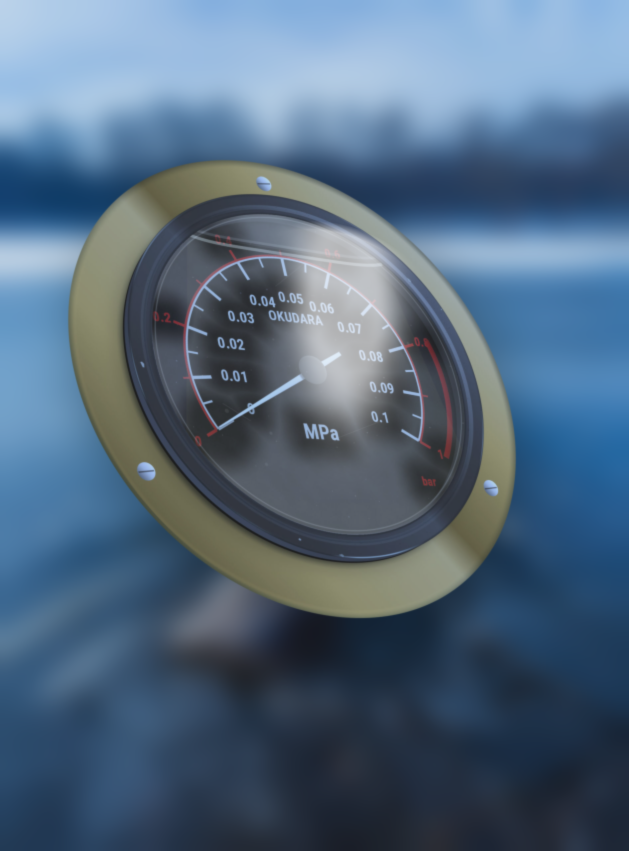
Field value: {"value": 0, "unit": "MPa"}
